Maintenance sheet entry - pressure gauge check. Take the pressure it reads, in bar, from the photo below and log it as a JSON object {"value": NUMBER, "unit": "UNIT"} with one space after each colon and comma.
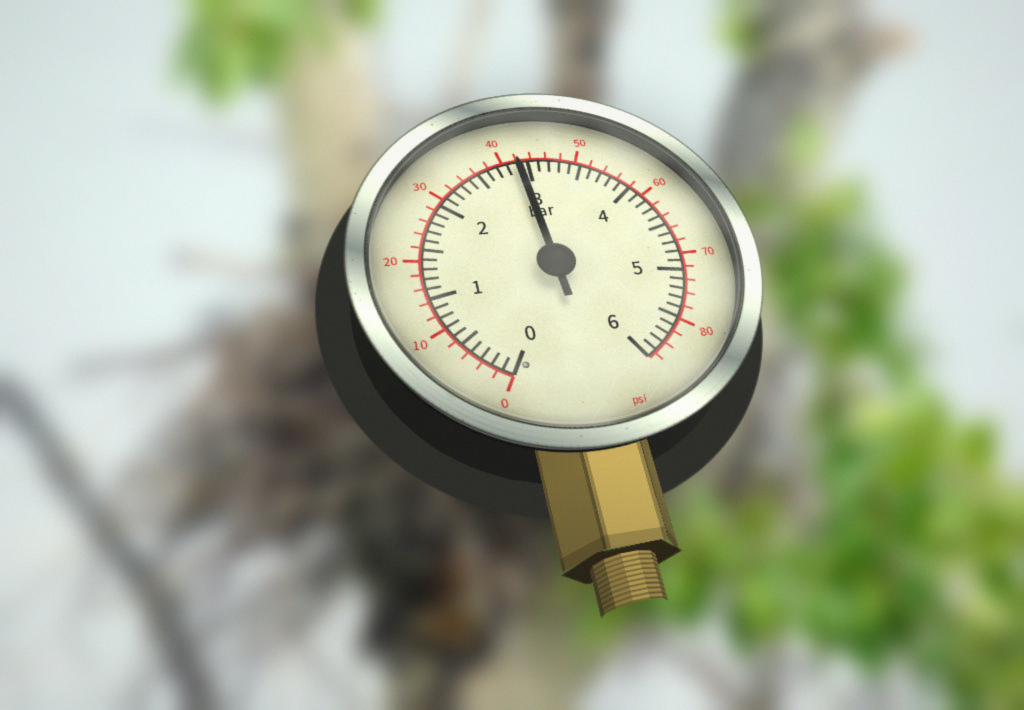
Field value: {"value": 2.9, "unit": "bar"}
